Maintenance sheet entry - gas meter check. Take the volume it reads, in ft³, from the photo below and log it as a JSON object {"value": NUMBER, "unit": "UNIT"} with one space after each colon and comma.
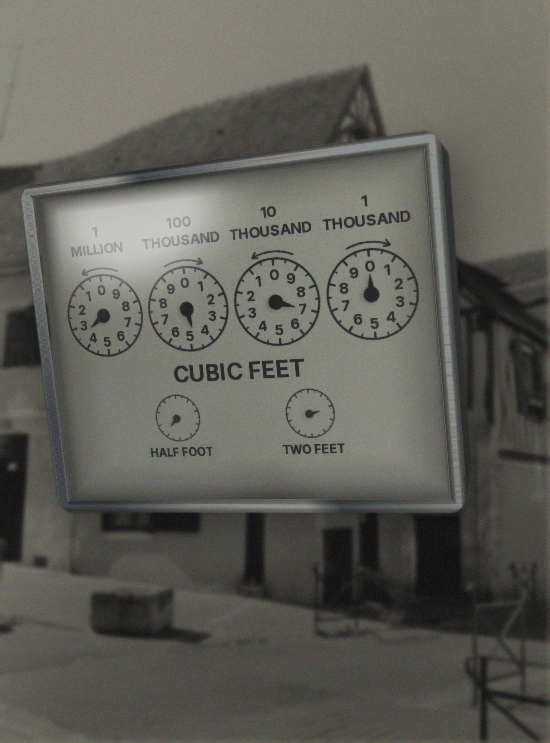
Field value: {"value": 347000, "unit": "ft³"}
